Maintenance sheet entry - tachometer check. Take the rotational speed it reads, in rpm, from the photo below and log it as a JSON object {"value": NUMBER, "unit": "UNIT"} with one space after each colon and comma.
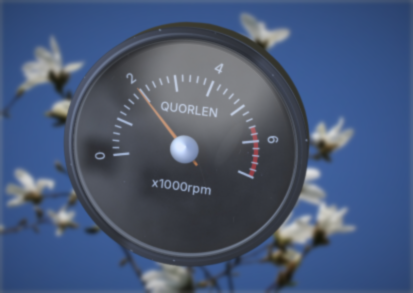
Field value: {"value": 2000, "unit": "rpm"}
